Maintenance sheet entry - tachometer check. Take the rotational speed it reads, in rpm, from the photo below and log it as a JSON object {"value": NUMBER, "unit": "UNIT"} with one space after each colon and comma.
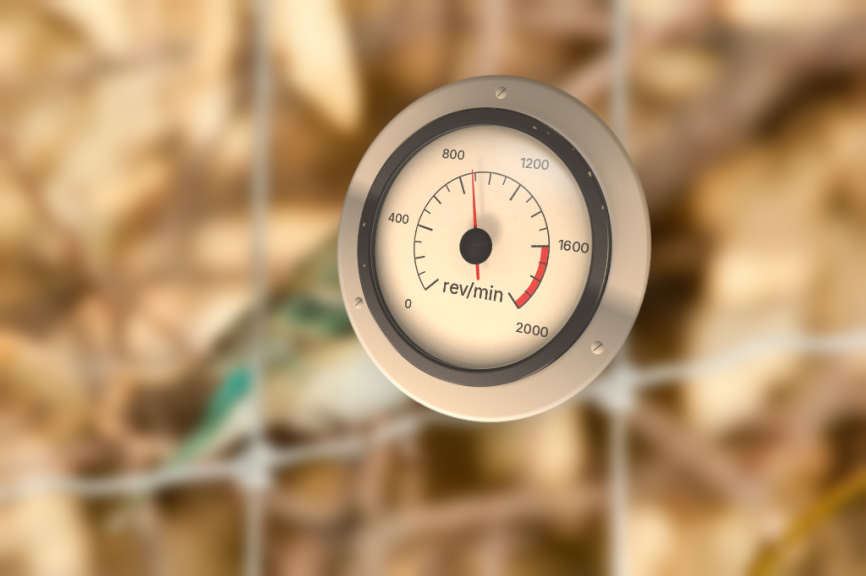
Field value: {"value": 900, "unit": "rpm"}
